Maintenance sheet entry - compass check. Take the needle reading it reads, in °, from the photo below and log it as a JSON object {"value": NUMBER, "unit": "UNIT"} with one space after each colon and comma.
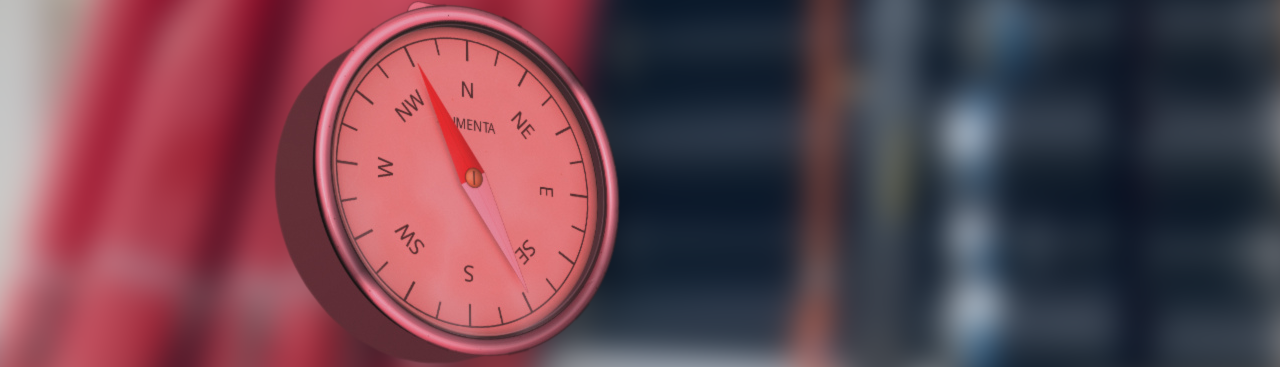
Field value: {"value": 330, "unit": "°"}
